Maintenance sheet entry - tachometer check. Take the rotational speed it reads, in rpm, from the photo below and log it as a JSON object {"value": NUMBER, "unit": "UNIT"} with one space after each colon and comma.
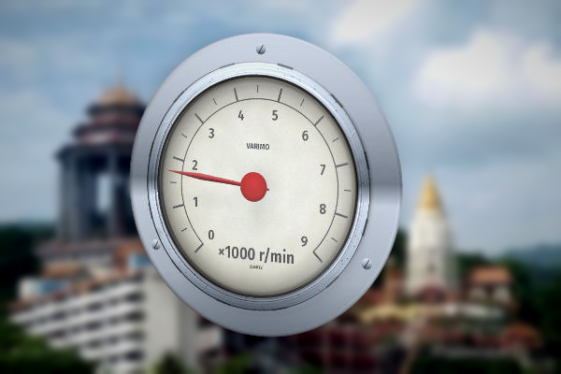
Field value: {"value": 1750, "unit": "rpm"}
